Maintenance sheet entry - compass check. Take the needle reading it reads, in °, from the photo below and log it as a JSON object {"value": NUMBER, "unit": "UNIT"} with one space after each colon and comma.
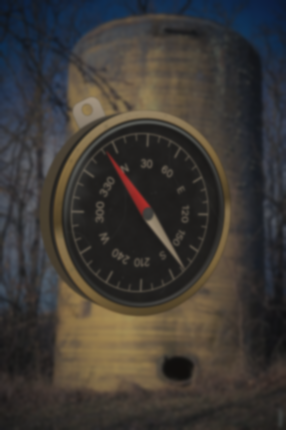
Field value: {"value": 350, "unit": "°"}
